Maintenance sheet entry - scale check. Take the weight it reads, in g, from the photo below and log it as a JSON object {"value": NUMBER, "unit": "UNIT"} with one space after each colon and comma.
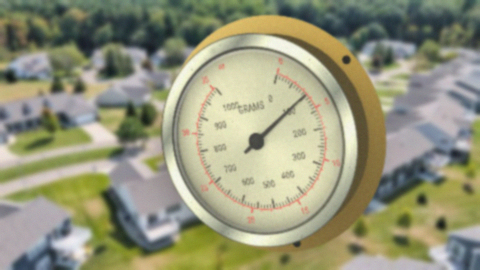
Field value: {"value": 100, "unit": "g"}
